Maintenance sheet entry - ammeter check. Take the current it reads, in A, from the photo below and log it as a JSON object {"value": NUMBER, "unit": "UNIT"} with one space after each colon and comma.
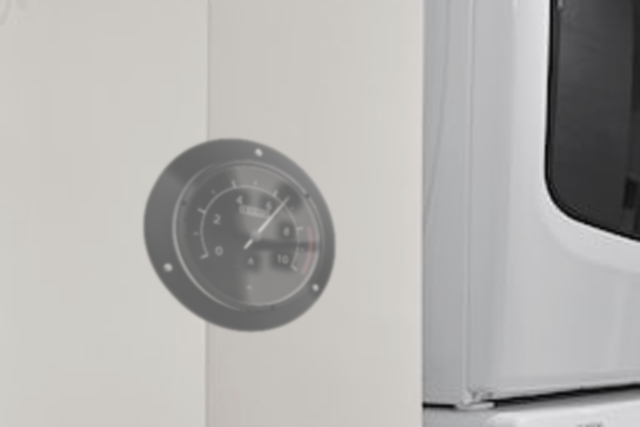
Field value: {"value": 6.5, "unit": "A"}
